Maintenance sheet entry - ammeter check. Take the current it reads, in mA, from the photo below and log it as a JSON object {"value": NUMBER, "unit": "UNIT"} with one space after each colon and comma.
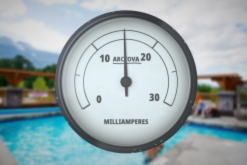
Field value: {"value": 15, "unit": "mA"}
